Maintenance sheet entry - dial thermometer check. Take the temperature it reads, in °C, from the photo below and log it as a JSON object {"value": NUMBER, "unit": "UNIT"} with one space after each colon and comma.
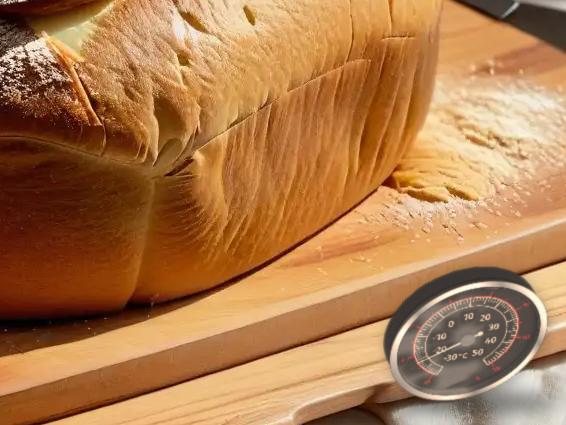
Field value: {"value": -20, "unit": "°C"}
